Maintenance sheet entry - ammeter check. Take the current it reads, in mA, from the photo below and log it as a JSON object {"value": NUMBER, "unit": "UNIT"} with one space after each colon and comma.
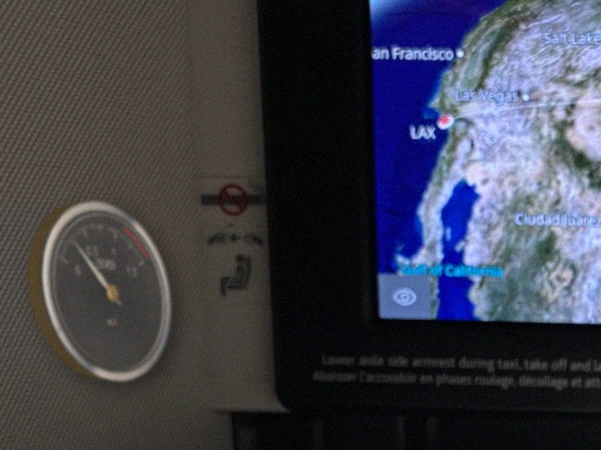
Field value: {"value": 0.25, "unit": "mA"}
